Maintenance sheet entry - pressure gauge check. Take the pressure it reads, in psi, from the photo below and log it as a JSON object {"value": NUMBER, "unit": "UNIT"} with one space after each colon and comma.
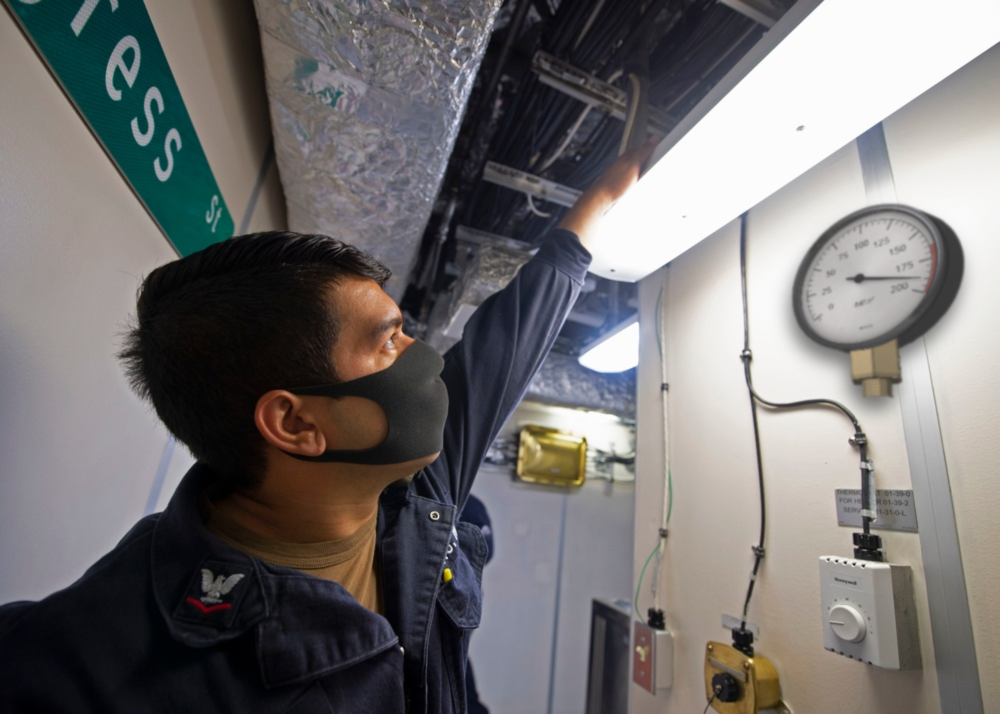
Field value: {"value": 190, "unit": "psi"}
